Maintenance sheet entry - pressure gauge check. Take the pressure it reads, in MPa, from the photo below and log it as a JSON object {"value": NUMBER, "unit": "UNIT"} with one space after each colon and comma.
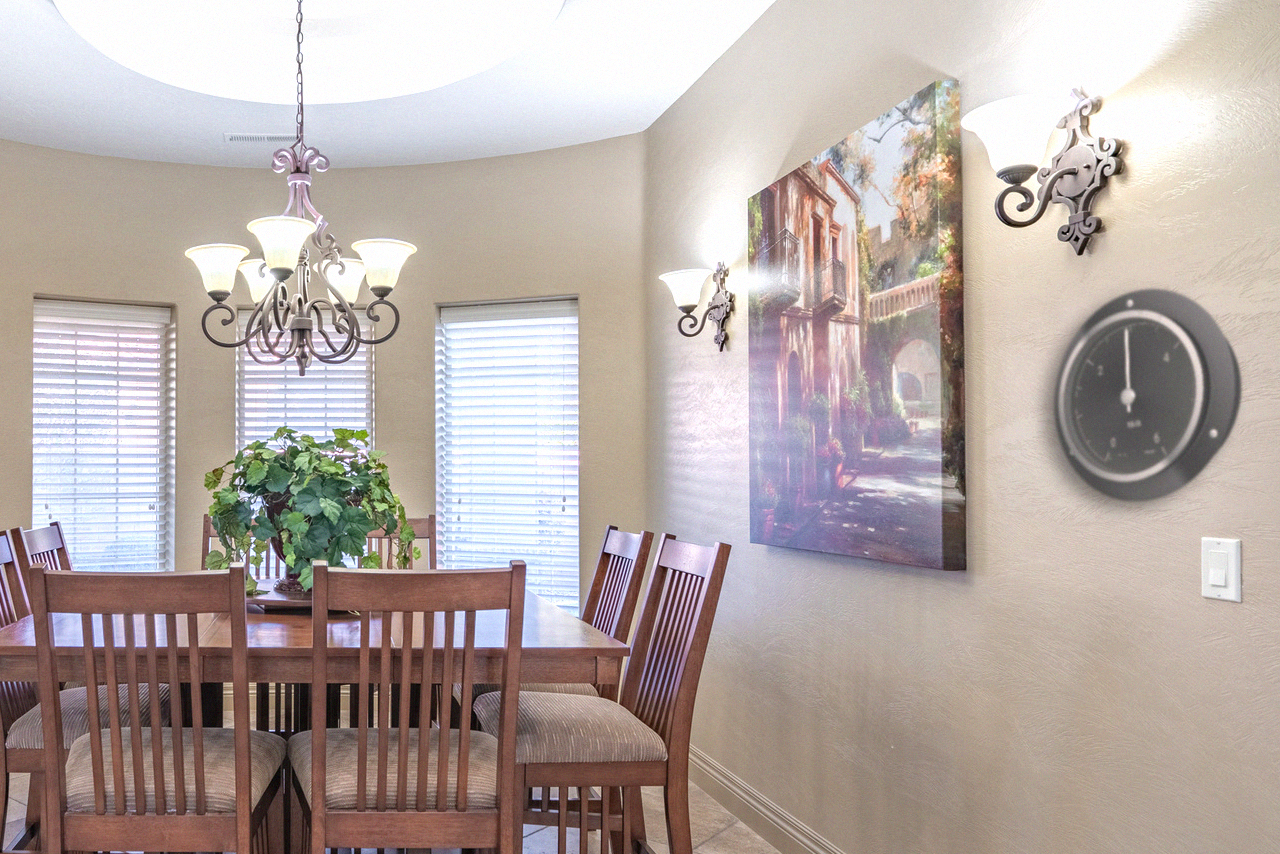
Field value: {"value": 3, "unit": "MPa"}
